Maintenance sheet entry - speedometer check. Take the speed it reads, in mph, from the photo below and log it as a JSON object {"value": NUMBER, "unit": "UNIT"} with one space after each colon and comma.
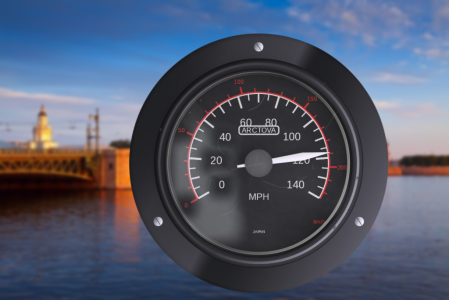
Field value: {"value": 117.5, "unit": "mph"}
